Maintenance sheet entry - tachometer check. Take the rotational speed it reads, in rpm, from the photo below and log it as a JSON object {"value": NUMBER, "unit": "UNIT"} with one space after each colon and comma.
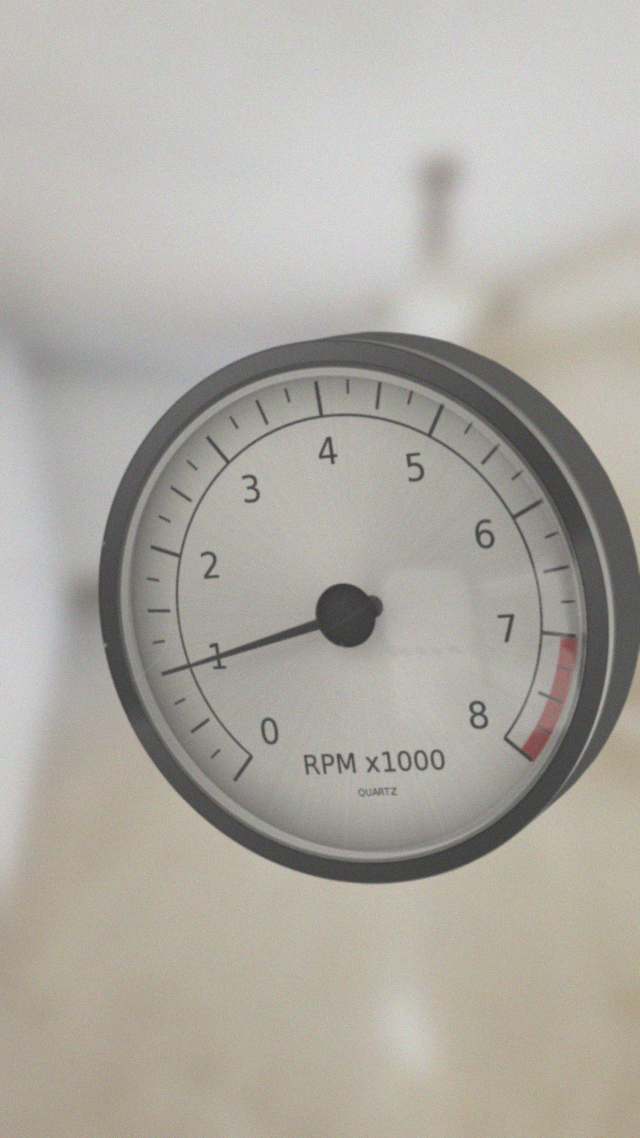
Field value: {"value": 1000, "unit": "rpm"}
